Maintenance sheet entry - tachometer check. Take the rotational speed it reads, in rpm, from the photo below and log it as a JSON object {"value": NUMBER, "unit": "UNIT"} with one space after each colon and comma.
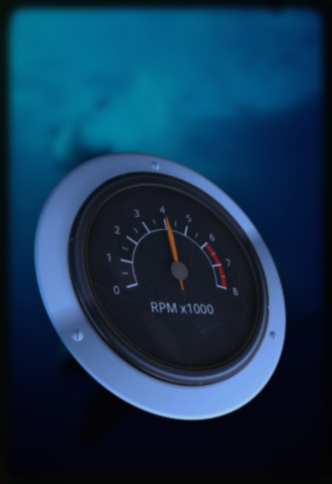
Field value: {"value": 4000, "unit": "rpm"}
